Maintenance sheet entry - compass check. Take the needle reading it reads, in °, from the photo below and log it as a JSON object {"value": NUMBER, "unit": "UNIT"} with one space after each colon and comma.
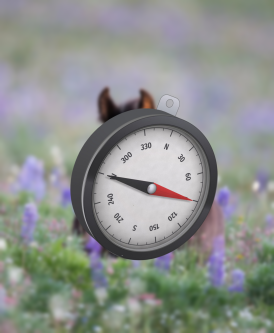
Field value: {"value": 90, "unit": "°"}
